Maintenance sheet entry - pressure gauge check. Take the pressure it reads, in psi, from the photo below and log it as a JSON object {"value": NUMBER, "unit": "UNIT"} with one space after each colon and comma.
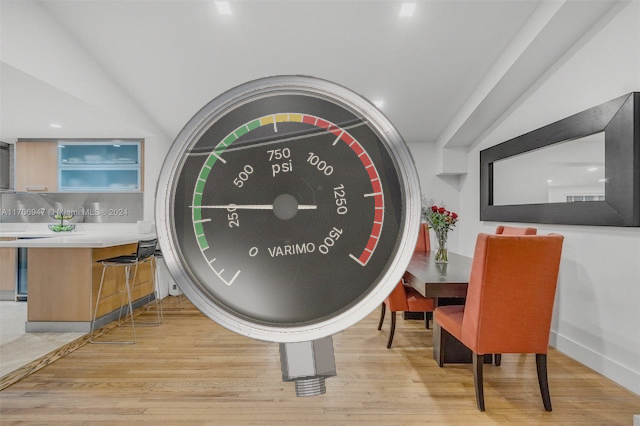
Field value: {"value": 300, "unit": "psi"}
